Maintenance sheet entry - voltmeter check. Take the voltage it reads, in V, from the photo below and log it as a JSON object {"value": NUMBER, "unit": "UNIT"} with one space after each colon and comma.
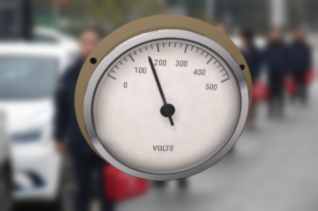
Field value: {"value": 160, "unit": "V"}
